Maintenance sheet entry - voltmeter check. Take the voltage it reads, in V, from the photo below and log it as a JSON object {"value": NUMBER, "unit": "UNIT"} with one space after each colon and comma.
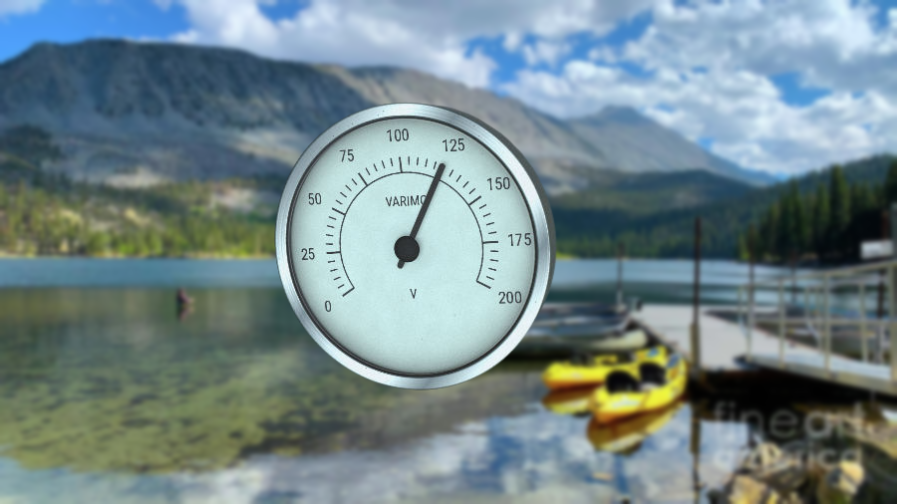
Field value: {"value": 125, "unit": "V"}
